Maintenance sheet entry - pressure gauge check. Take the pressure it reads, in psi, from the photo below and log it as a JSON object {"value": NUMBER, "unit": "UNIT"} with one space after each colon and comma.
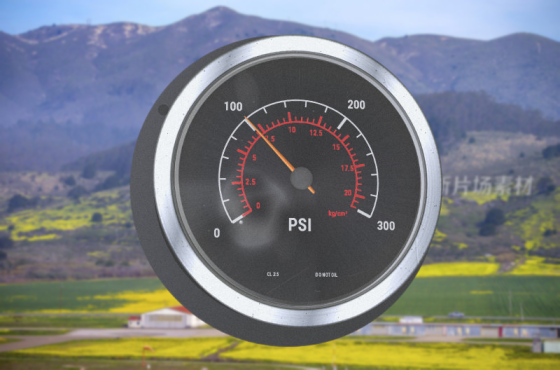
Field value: {"value": 100, "unit": "psi"}
